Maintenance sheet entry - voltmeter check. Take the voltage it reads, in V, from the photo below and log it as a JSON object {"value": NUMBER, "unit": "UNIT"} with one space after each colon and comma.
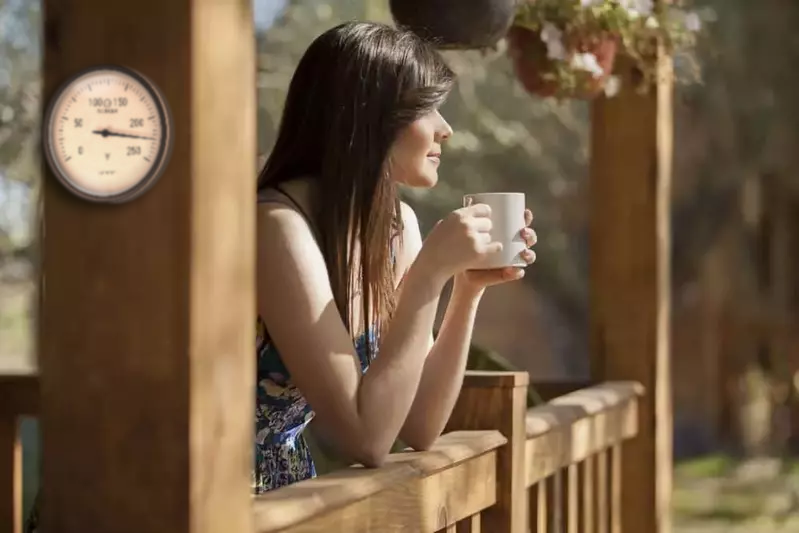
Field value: {"value": 225, "unit": "V"}
